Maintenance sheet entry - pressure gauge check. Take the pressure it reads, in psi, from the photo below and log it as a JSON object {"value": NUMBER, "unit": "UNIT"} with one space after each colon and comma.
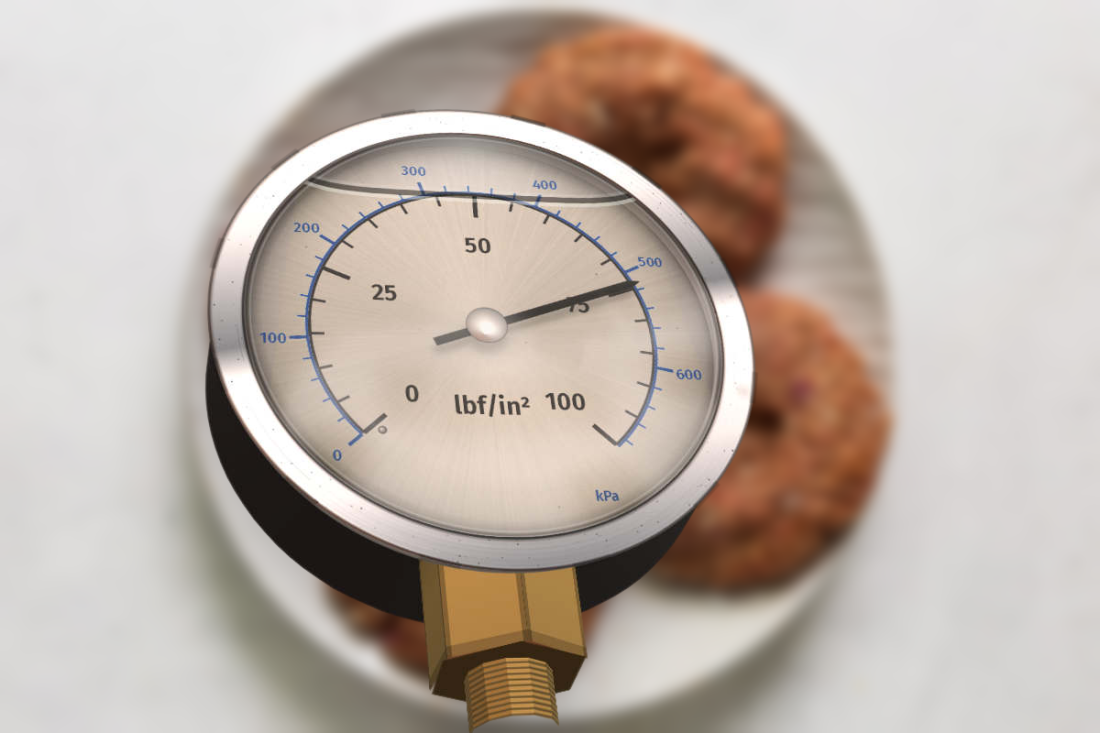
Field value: {"value": 75, "unit": "psi"}
